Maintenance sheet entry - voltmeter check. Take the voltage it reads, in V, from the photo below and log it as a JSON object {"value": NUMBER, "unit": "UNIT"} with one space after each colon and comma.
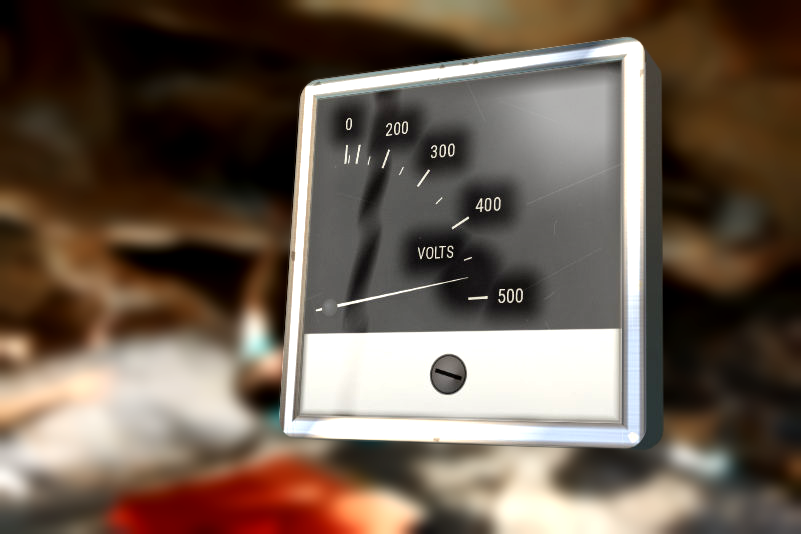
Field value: {"value": 475, "unit": "V"}
